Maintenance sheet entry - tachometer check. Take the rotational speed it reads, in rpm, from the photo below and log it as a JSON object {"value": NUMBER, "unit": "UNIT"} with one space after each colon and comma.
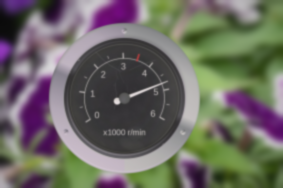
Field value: {"value": 4750, "unit": "rpm"}
